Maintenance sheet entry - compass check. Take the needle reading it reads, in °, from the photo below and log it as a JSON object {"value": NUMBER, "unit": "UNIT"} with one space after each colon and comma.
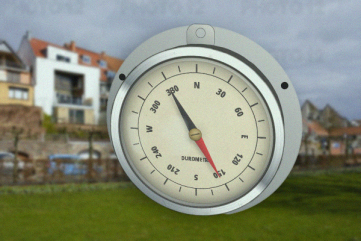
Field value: {"value": 150, "unit": "°"}
